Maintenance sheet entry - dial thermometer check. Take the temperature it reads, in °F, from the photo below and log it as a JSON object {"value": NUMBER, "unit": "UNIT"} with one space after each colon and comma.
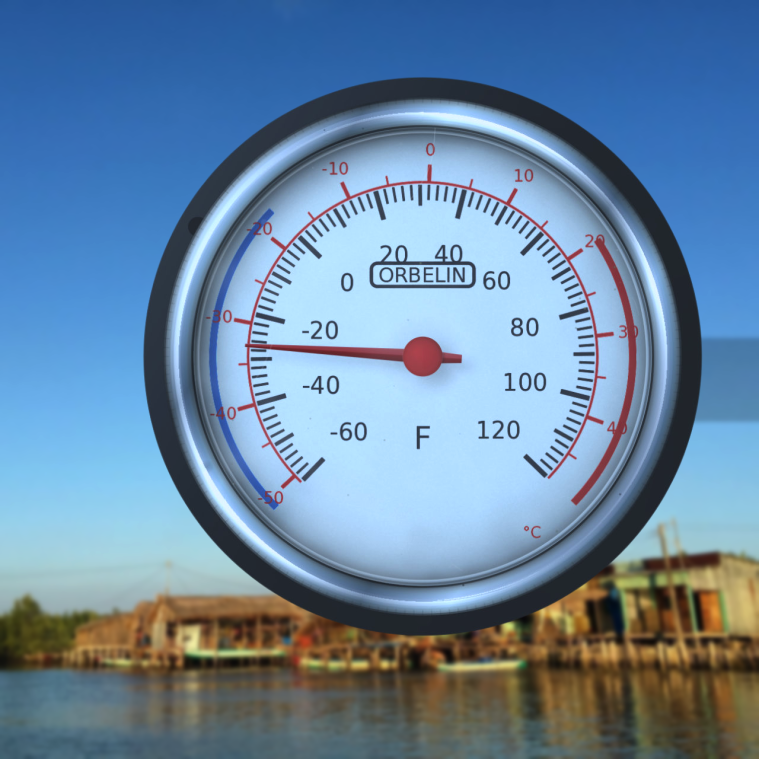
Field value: {"value": -27, "unit": "°F"}
